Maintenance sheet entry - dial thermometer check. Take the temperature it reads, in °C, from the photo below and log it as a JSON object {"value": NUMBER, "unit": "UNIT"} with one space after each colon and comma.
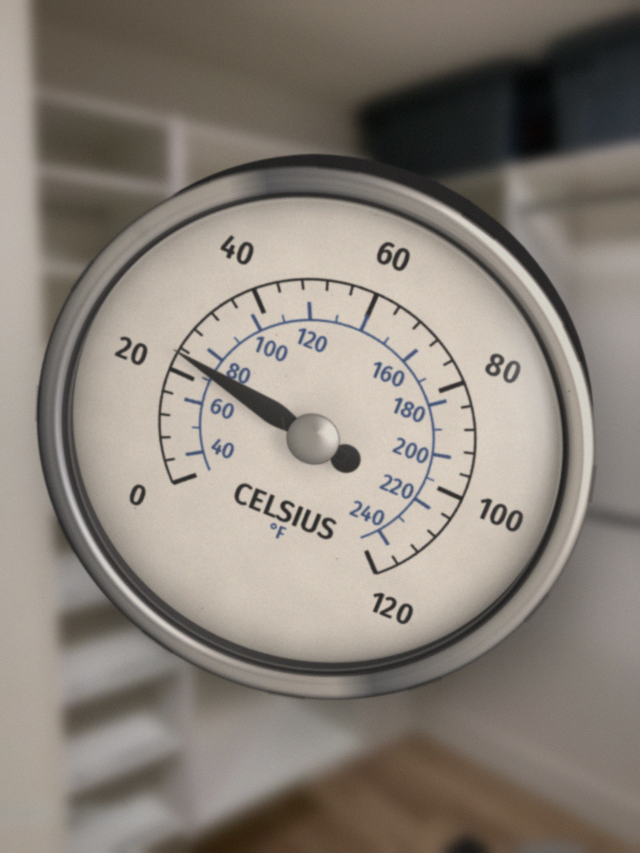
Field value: {"value": 24, "unit": "°C"}
